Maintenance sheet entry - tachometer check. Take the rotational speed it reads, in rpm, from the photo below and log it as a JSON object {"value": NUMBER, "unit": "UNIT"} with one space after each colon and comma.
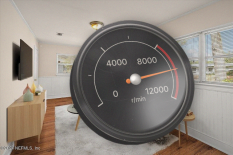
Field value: {"value": 10000, "unit": "rpm"}
